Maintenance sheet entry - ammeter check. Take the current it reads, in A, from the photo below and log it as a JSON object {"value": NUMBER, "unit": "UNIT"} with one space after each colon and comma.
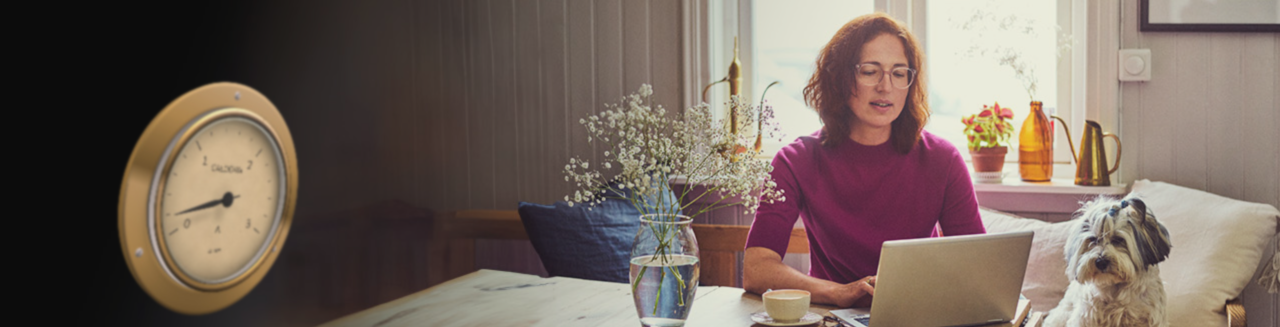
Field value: {"value": 0.2, "unit": "A"}
